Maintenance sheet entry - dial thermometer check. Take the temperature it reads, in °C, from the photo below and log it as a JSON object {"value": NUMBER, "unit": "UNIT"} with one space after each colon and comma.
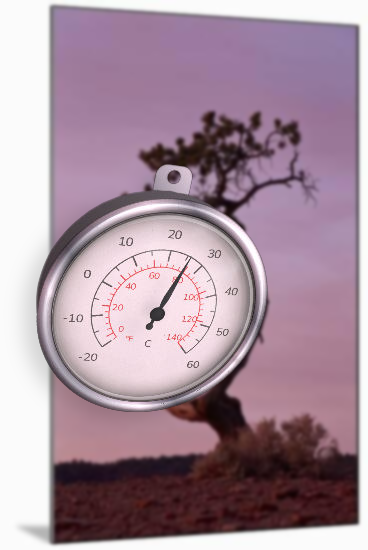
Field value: {"value": 25, "unit": "°C"}
